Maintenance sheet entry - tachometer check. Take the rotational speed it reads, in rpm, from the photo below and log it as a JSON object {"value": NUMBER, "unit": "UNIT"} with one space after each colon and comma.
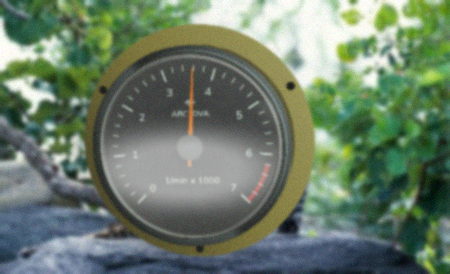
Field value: {"value": 3600, "unit": "rpm"}
